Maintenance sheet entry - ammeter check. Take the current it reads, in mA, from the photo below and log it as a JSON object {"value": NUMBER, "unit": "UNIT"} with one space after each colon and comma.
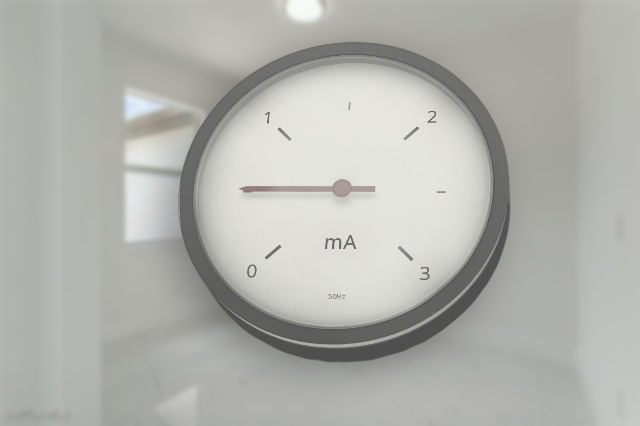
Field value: {"value": 0.5, "unit": "mA"}
